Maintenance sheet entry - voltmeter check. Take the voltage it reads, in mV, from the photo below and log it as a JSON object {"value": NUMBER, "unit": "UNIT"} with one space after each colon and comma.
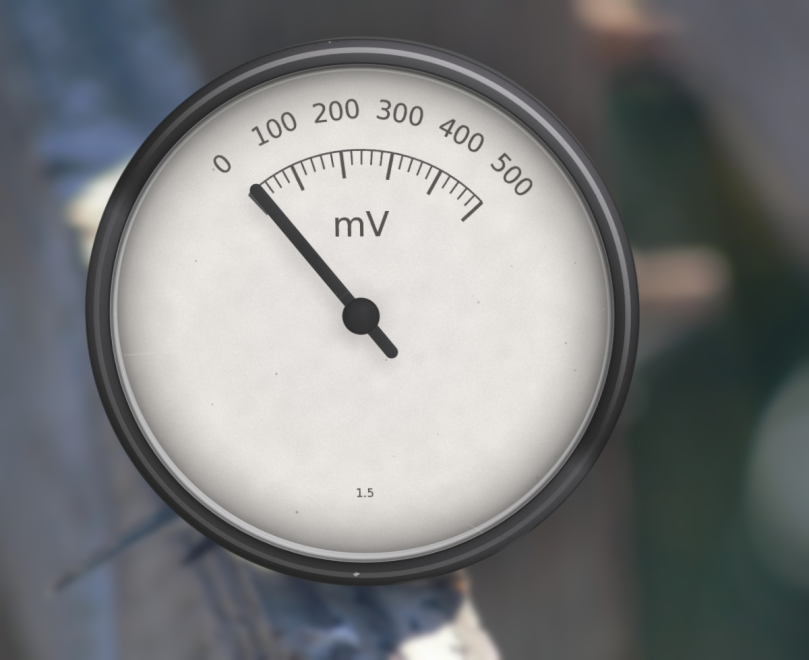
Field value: {"value": 20, "unit": "mV"}
